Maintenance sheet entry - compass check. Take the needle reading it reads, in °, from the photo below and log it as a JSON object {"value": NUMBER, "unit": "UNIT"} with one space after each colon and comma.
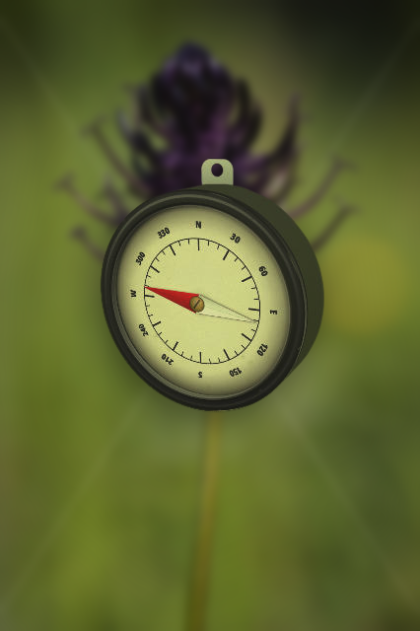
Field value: {"value": 280, "unit": "°"}
